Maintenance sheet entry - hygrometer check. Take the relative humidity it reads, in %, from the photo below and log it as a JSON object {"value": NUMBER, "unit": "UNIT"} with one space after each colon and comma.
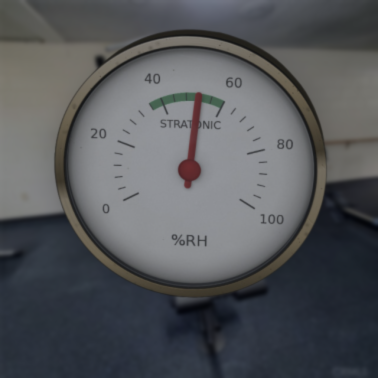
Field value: {"value": 52, "unit": "%"}
